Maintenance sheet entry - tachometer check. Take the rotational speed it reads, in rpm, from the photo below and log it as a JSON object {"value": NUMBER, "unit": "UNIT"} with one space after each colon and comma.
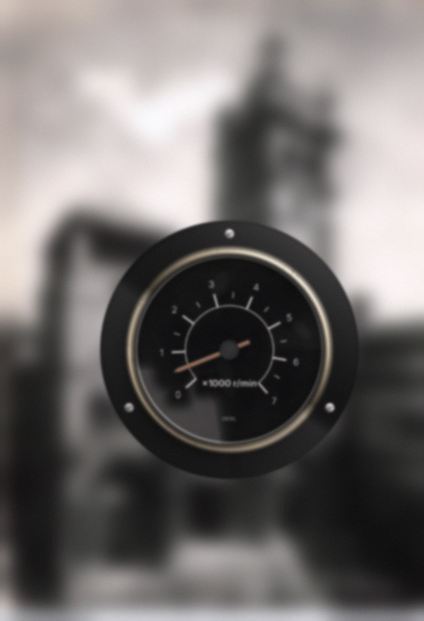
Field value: {"value": 500, "unit": "rpm"}
